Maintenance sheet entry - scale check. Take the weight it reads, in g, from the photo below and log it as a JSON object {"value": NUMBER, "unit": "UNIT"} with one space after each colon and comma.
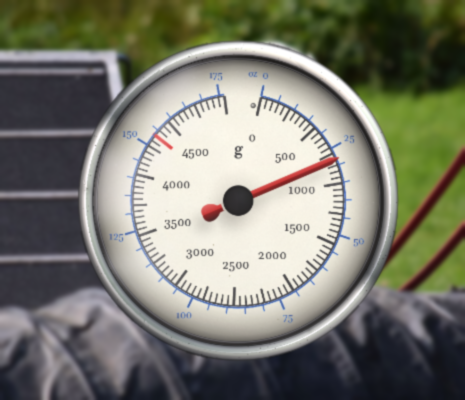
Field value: {"value": 800, "unit": "g"}
